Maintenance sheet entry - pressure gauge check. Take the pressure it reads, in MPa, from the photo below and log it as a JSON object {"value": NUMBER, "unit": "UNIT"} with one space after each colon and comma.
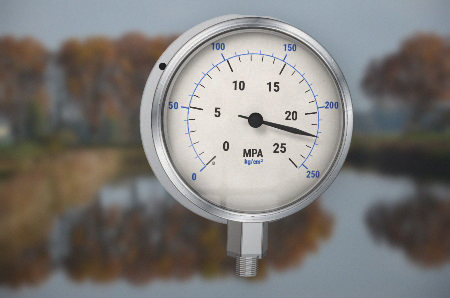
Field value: {"value": 22, "unit": "MPa"}
